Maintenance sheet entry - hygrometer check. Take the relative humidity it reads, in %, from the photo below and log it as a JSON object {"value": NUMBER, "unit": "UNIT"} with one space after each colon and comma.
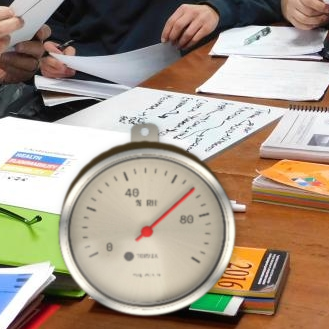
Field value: {"value": 68, "unit": "%"}
